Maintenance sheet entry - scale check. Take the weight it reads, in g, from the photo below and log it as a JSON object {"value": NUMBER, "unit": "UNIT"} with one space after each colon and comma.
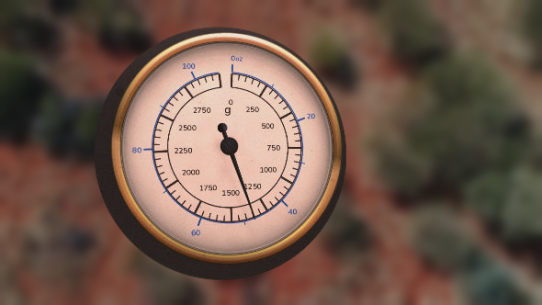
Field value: {"value": 1350, "unit": "g"}
